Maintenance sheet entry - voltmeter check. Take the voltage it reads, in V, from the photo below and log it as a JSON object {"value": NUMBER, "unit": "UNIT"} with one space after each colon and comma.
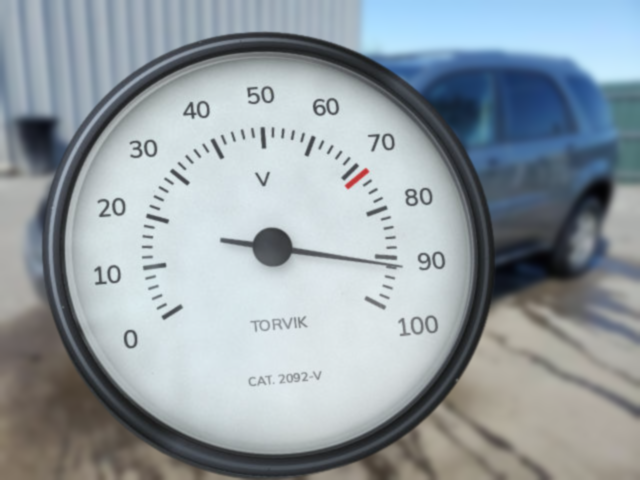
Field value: {"value": 92, "unit": "V"}
